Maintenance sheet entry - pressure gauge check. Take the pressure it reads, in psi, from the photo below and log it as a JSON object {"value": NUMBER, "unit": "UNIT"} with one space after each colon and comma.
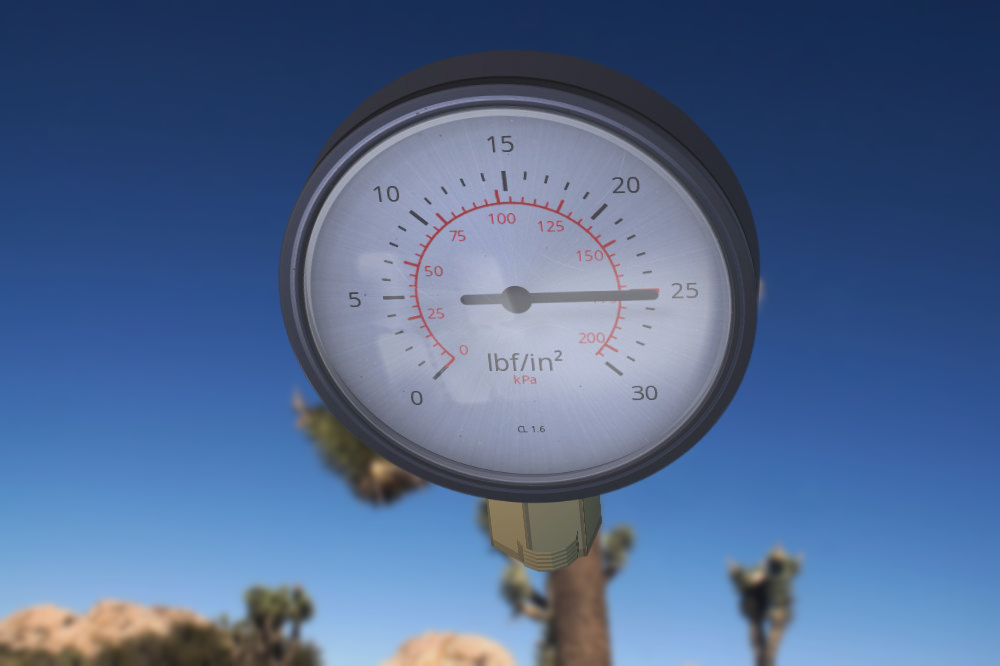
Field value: {"value": 25, "unit": "psi"}
